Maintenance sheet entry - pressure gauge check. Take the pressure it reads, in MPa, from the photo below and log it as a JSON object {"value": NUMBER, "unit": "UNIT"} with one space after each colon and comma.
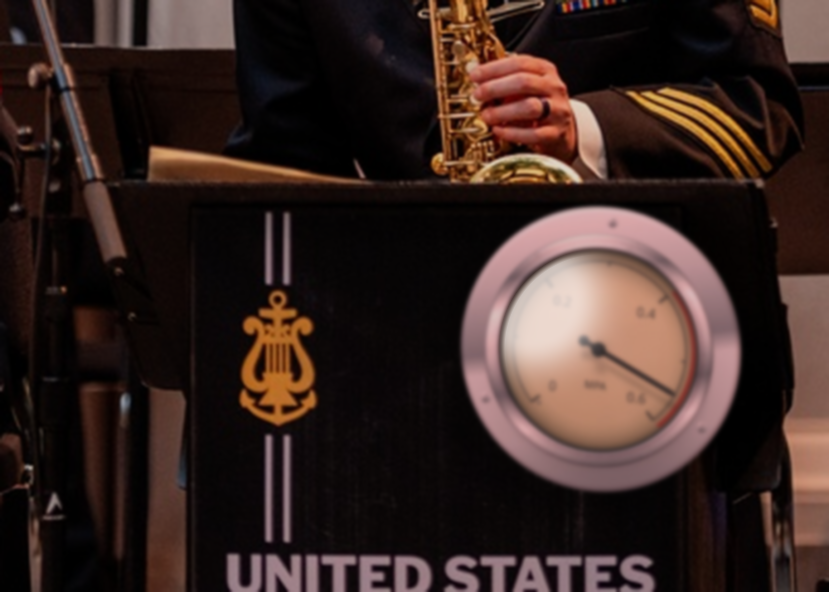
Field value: {"value": 0.55, "unit": "MPa"}
